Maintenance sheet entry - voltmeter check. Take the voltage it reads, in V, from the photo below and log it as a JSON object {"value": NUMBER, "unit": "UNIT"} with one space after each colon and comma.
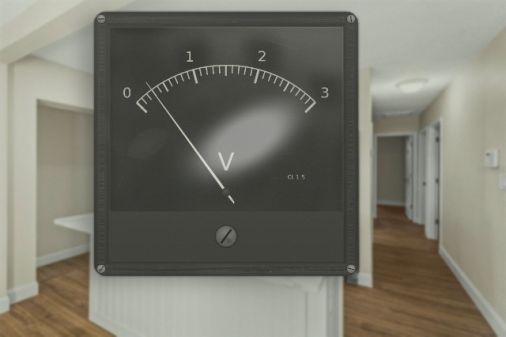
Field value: {"value": 0.3, "unit": "V"}
